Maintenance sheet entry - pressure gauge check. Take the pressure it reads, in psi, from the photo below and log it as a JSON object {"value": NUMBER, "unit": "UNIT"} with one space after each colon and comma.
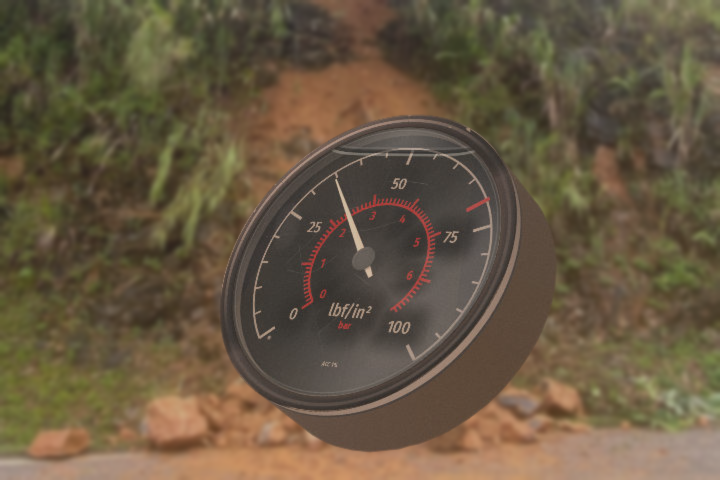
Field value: {"value": 35, "unit": "psi"}
